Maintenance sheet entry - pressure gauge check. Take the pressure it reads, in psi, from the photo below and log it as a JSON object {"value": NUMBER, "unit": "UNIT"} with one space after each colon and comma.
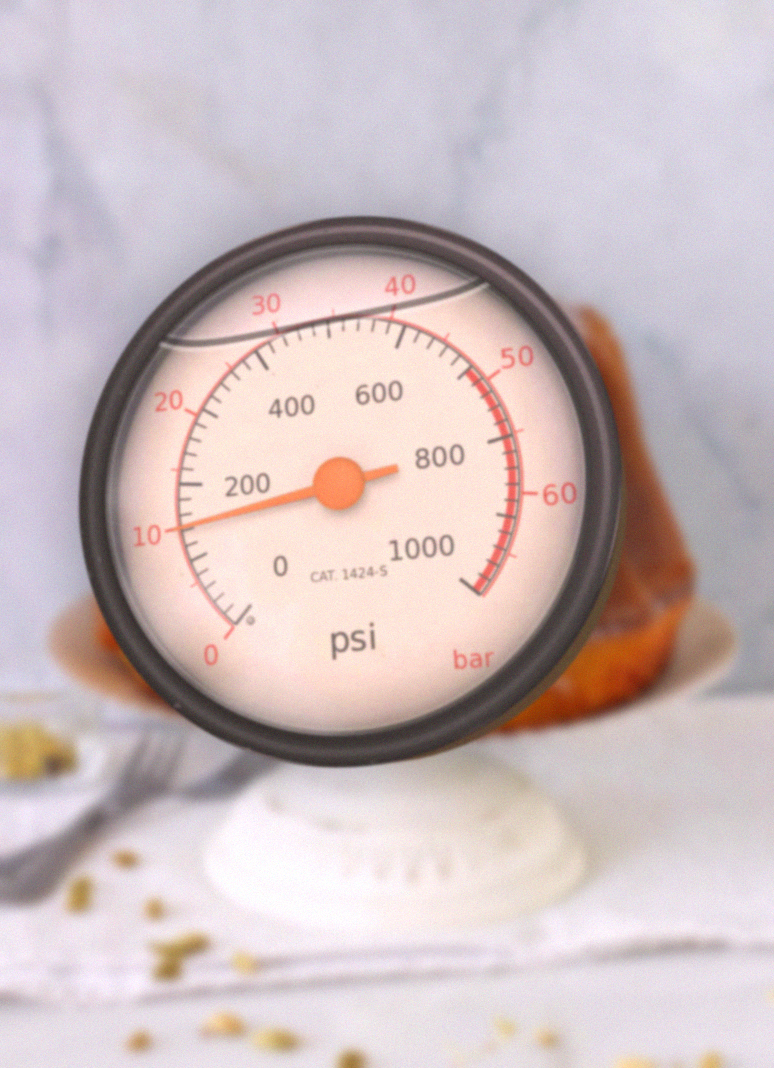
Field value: {"value": 140, "unit": "psi"}
